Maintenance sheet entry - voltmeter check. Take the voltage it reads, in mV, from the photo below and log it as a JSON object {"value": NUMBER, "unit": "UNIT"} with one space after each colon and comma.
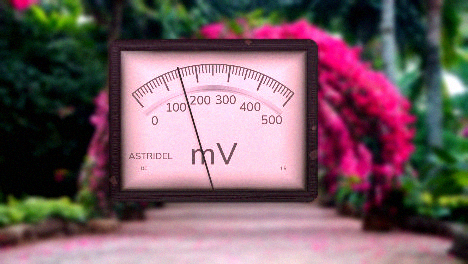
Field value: {"value": 150, "unit": "mV"}
